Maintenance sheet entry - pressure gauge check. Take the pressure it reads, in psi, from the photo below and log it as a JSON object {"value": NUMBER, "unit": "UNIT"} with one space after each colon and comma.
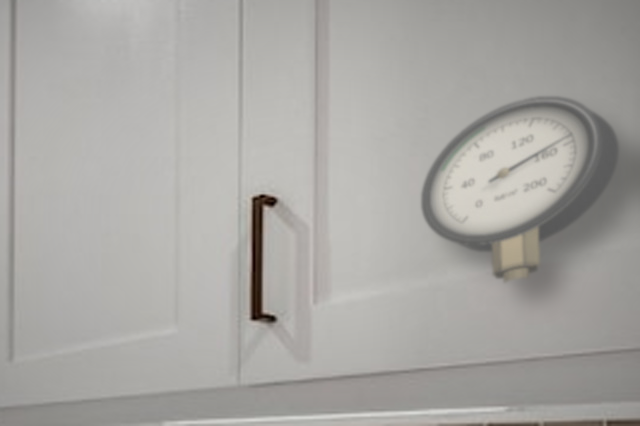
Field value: {"value": 155, "unit": "psi"}
